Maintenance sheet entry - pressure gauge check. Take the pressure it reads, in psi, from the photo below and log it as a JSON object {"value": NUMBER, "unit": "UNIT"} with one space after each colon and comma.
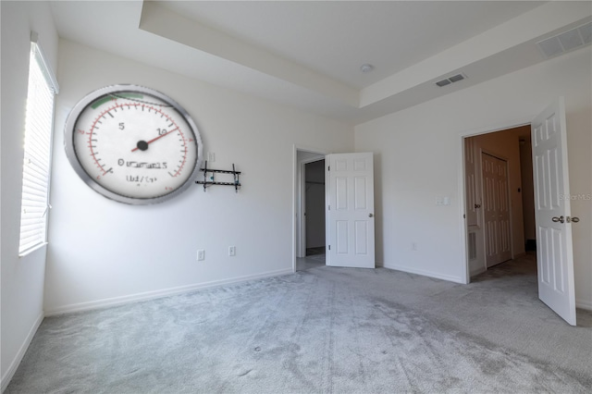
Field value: {"value": 10.5, "unit": "psi"}
